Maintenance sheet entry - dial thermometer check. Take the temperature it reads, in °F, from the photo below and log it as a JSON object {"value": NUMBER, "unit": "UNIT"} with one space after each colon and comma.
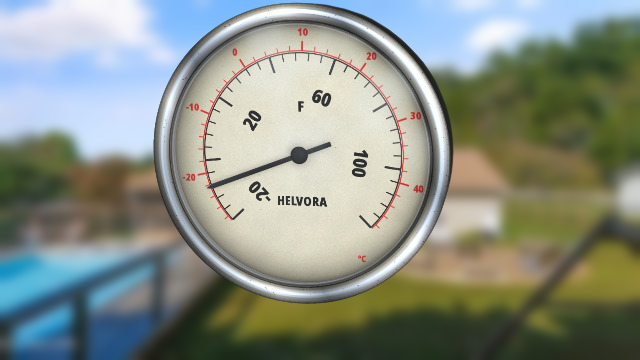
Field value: {"value": -8, "unit": "°F"}
